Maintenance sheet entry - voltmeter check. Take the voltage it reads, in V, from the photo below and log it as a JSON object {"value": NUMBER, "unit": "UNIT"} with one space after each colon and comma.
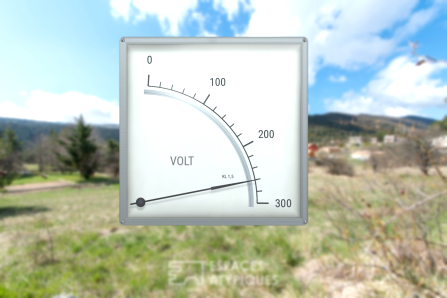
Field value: {"value": 260, "unit": "V"}
